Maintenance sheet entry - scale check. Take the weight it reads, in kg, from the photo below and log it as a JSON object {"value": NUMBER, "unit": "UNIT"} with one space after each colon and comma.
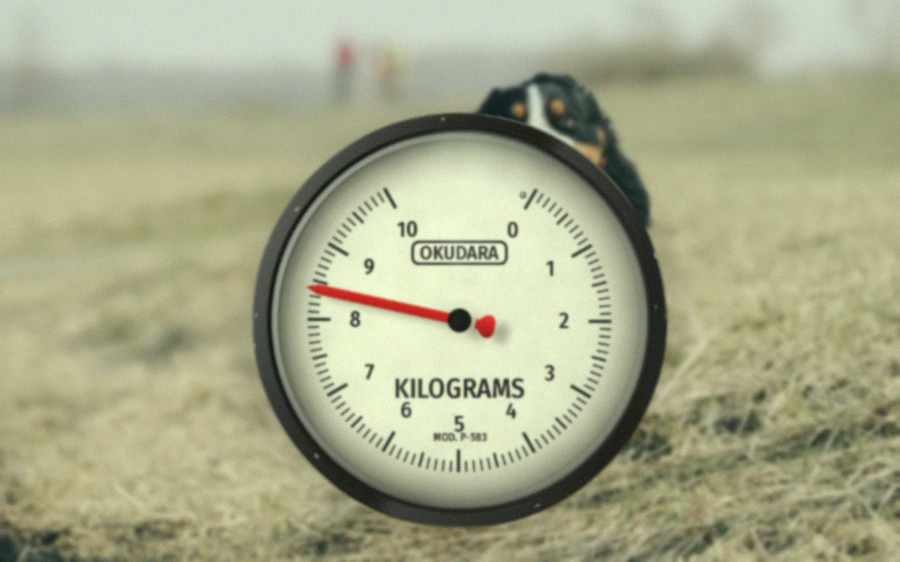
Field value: {"value": 8.4, "unit": "kg"}
